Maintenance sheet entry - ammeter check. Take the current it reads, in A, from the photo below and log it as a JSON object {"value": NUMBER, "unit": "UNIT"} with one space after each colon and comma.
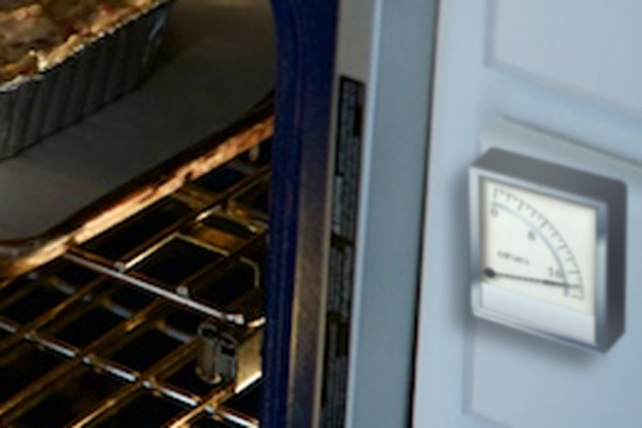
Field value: {"value": 18, "unit": "A"}
